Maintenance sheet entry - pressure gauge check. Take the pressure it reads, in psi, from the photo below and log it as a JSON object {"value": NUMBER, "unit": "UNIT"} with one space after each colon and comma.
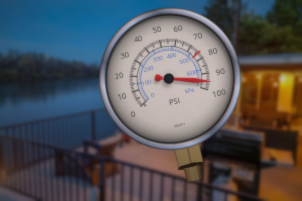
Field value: {"value": 95, "unit": "psi"}
